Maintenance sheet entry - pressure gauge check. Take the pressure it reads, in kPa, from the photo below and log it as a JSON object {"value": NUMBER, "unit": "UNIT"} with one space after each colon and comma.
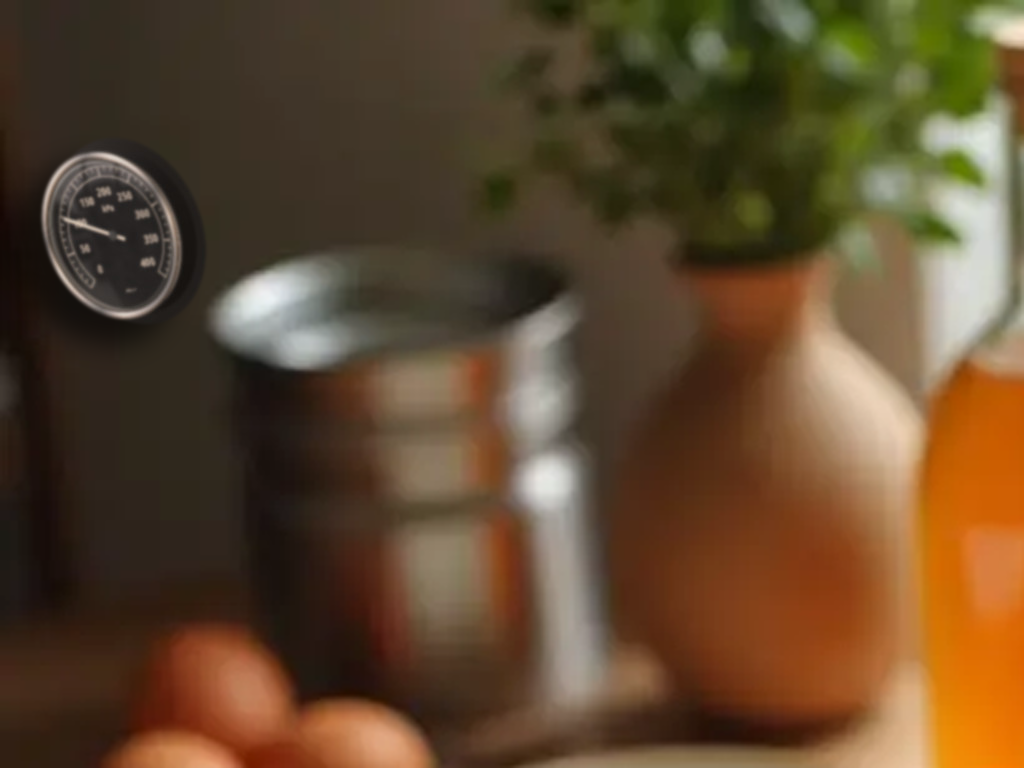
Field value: {"value": 100, "unit": "kPa"}
